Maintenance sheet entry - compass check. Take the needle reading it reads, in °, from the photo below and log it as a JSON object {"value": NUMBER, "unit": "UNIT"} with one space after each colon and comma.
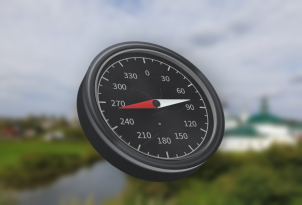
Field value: {"value": 260, "unit": "°"}
